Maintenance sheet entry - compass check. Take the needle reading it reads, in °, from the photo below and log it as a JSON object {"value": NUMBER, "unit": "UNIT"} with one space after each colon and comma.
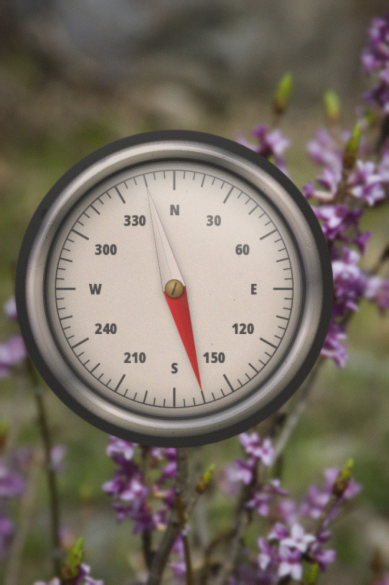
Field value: {"value": 165, "unit": "°"}
